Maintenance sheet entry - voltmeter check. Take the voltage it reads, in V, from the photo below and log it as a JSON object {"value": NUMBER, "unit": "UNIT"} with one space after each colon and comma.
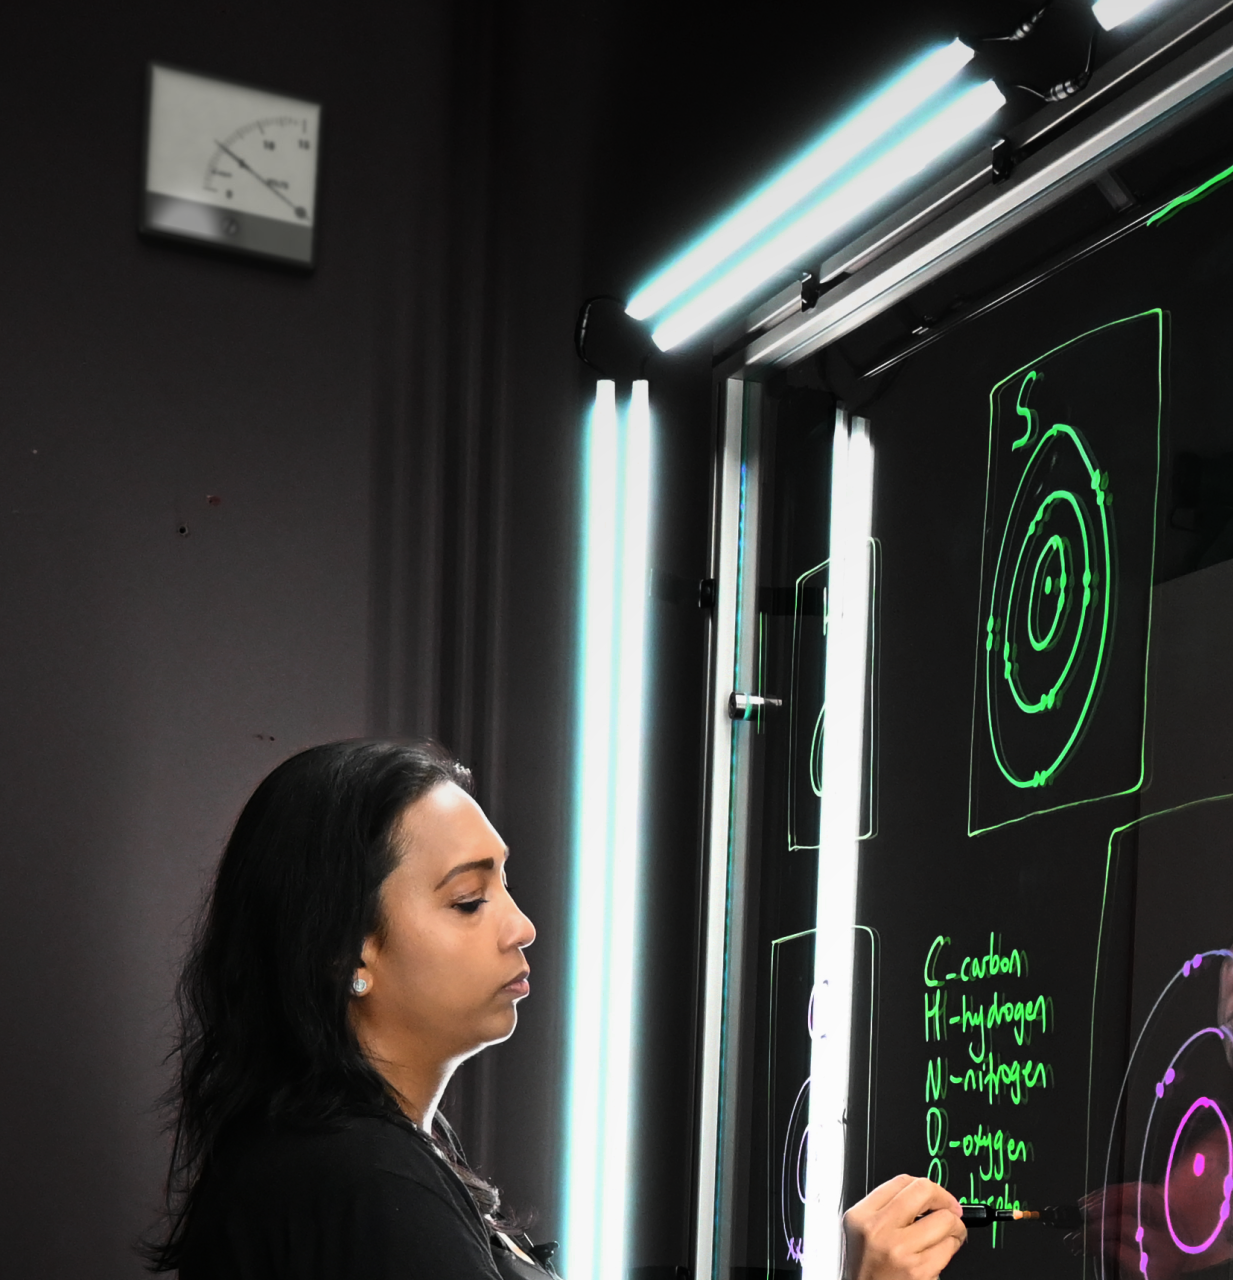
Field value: {"value": 5, "unit": "V"}
